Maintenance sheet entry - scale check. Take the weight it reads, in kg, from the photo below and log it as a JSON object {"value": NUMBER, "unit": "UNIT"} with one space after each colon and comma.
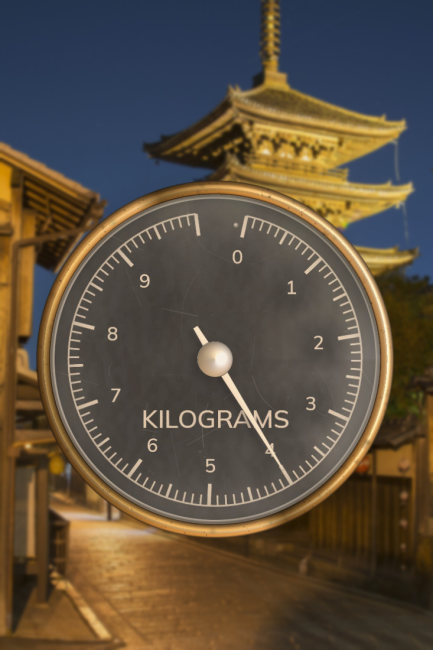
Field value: {"value": 4, "unit": "kg"}
